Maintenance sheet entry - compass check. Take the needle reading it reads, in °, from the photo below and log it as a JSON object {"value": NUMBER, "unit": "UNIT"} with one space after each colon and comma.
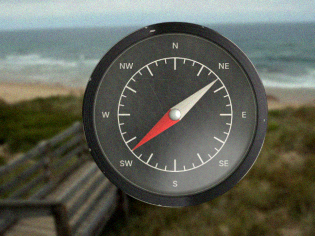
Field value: {"value": 230, "unit": "°"}
